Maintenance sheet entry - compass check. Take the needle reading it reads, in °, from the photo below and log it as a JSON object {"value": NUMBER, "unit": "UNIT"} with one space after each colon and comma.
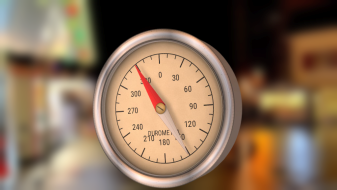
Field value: {"value": 330, "unit": "°"}
